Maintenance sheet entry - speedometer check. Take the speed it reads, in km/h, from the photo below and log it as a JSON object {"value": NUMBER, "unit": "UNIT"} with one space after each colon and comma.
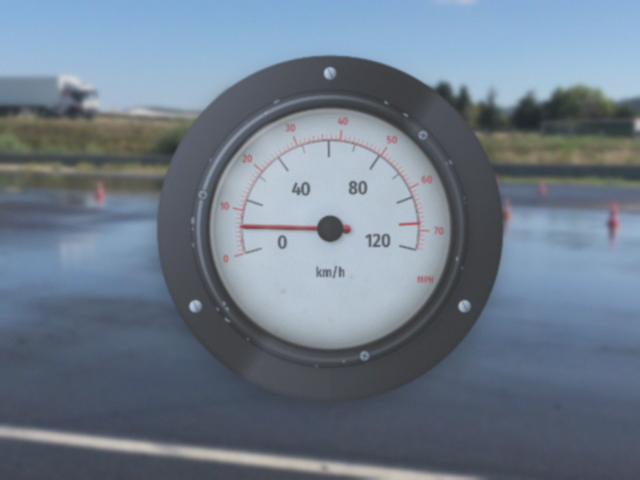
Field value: {"value": 10, "unit": "km/h"}
